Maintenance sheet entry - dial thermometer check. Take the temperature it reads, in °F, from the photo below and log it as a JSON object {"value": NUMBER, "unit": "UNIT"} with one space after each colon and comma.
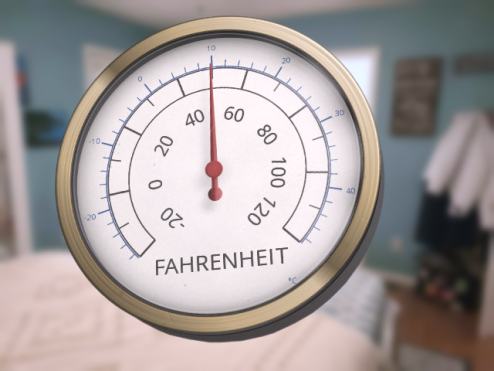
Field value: {"value": 50, "unit": "°F"}
